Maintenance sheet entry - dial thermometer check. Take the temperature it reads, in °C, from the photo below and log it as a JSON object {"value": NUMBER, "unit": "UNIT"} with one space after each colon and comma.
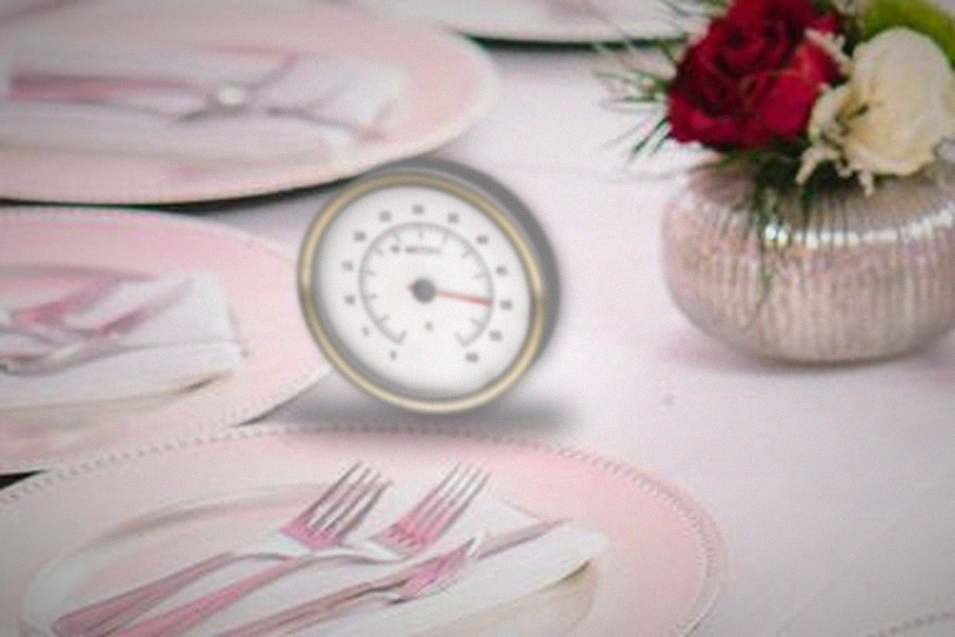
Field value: {"value": 50, "unit": "°C"}
